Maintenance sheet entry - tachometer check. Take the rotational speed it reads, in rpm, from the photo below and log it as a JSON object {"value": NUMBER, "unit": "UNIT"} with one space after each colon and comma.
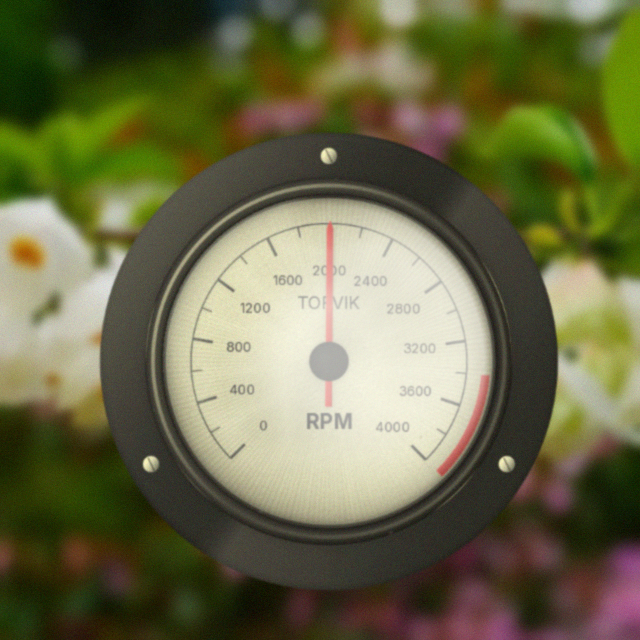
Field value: {"value": 2000, "unit": "rpm"}
